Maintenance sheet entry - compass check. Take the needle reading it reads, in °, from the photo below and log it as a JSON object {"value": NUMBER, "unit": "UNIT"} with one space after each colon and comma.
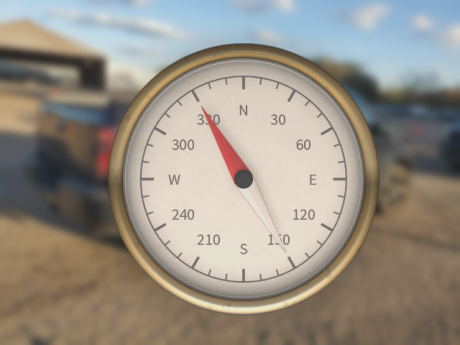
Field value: {"value": 330, "unit": "°"}
